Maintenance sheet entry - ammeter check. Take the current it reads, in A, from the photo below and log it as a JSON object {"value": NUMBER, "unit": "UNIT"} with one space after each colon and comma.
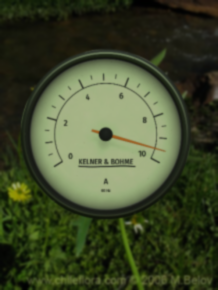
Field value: {"value": 9.5, "unit": "A"}
